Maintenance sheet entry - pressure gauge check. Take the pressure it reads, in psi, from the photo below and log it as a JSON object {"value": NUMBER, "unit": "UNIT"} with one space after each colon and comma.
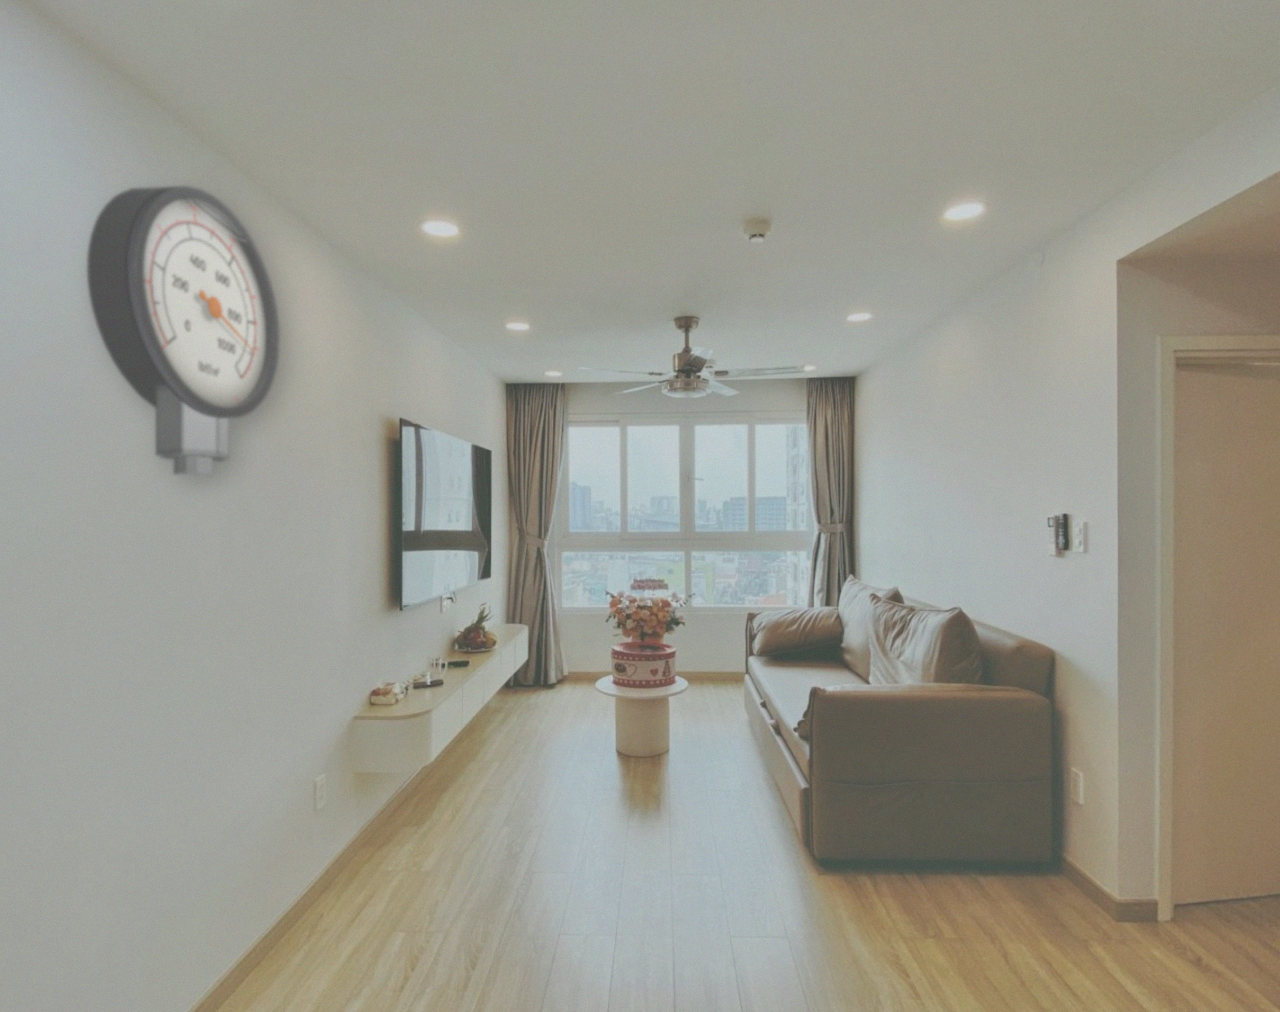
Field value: {"value": 900, "unit": "psi"}
